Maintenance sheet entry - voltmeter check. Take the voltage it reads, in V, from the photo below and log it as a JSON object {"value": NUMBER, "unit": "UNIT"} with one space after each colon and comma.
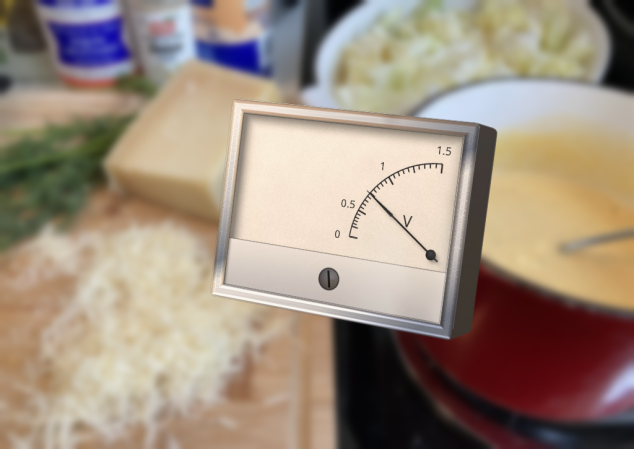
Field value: {"value": 0.75, "unit": "V"}
